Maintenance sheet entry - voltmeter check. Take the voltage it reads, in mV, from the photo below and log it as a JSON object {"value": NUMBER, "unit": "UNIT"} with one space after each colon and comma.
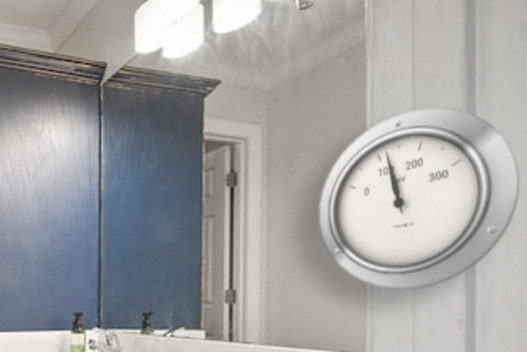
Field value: {"value": 125, "unit": "mV"}
